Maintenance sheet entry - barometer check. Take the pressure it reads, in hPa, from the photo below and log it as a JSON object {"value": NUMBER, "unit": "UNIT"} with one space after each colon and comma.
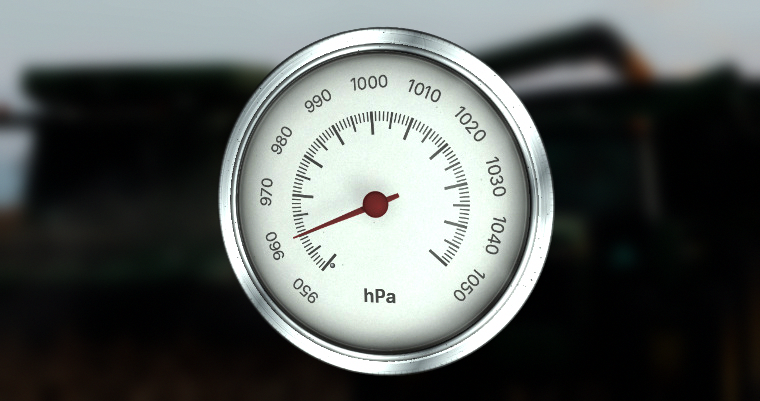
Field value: {"value": 960, "unit": "hPa"}
